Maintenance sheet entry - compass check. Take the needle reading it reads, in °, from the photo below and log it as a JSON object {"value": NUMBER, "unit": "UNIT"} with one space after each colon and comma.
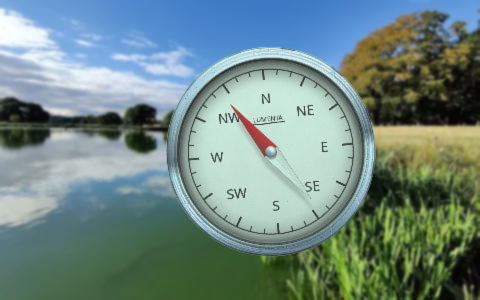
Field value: {"value": 325, "unit": "°"}
